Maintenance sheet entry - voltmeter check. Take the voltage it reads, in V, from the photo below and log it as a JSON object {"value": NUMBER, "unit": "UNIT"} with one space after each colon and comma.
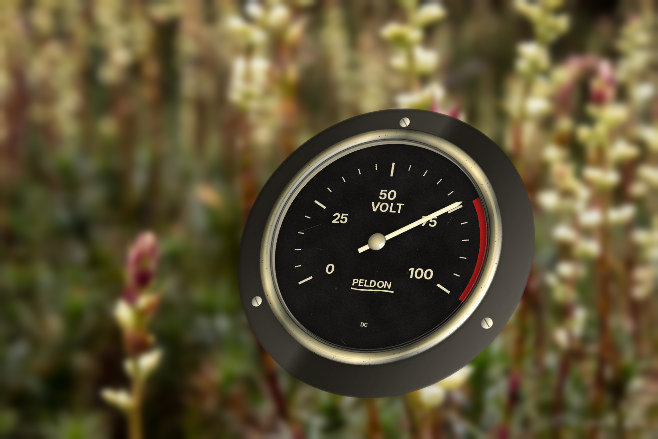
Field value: {"value": 75, "unit": "V"}
